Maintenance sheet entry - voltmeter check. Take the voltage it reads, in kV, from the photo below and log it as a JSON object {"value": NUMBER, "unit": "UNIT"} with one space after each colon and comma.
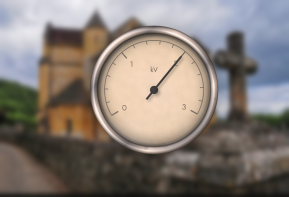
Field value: {"value": 2, "unit": "kV"}
